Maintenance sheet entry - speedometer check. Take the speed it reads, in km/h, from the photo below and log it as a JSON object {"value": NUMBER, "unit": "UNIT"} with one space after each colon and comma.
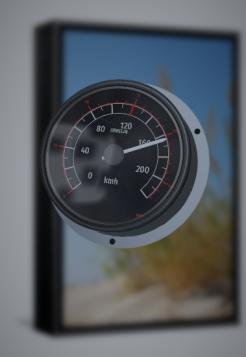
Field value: {"value": 165, "unit": "km/h"}
